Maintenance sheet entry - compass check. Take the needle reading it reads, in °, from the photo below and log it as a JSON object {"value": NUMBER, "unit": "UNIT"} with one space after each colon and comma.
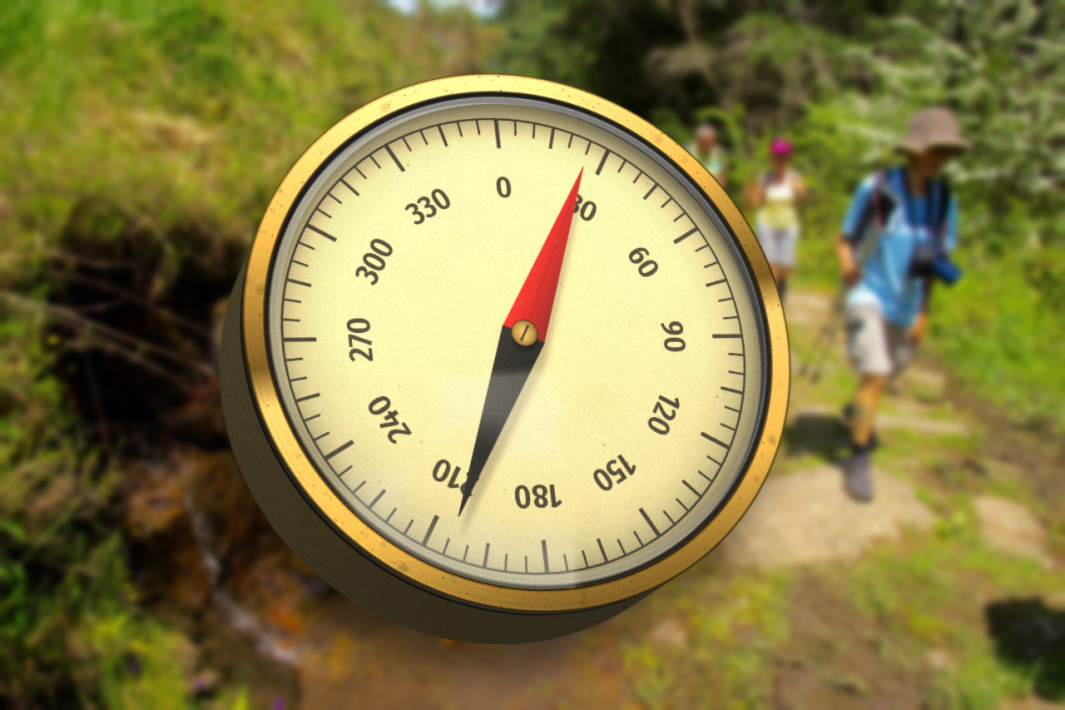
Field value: {"value": 25, "unit": "°"}
